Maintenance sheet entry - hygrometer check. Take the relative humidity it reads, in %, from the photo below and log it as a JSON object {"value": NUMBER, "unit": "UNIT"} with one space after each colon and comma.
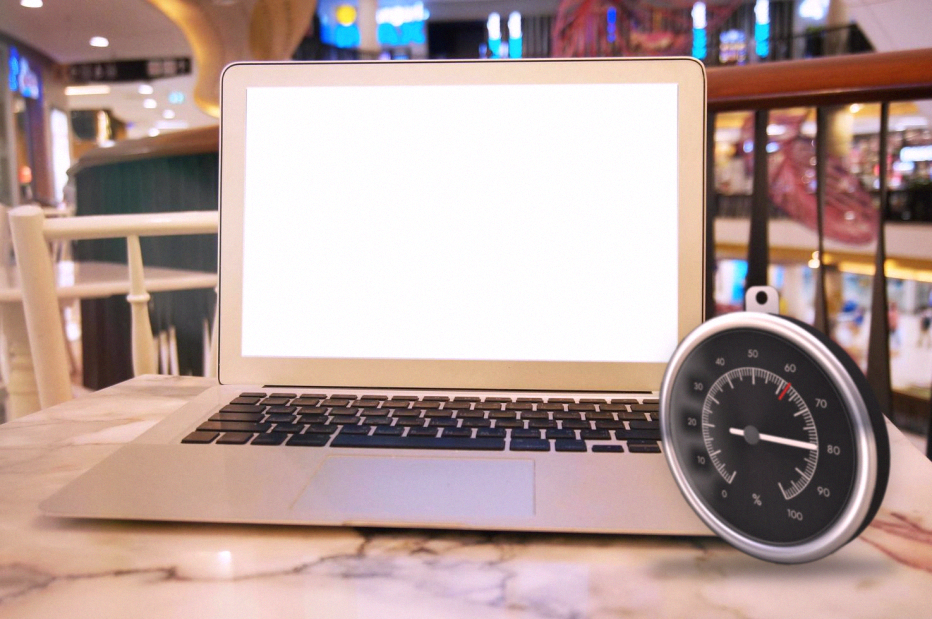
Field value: {"value": 80, "unit": "%"}
